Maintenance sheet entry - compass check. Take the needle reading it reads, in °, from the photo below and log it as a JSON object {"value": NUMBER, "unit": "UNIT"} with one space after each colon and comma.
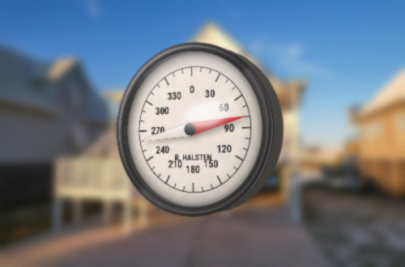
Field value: {"value": 80, "unit": "°"}
